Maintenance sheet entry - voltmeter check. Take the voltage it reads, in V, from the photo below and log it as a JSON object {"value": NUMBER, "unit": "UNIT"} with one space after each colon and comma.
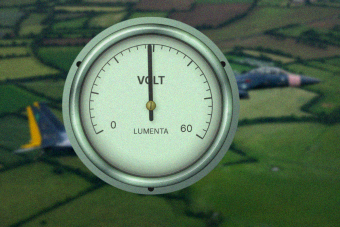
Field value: {"value": 29, "unit": "V"}
